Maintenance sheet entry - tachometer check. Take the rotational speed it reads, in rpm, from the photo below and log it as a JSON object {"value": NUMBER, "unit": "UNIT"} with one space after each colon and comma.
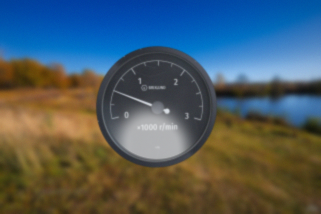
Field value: {"value": 500, "unit": "rpm"}
